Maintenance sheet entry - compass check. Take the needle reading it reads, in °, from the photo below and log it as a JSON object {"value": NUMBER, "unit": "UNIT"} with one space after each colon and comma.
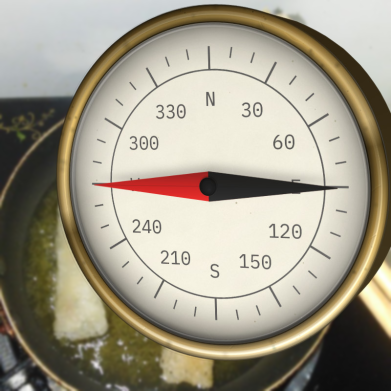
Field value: {"value": 270, "unit": "°"}
